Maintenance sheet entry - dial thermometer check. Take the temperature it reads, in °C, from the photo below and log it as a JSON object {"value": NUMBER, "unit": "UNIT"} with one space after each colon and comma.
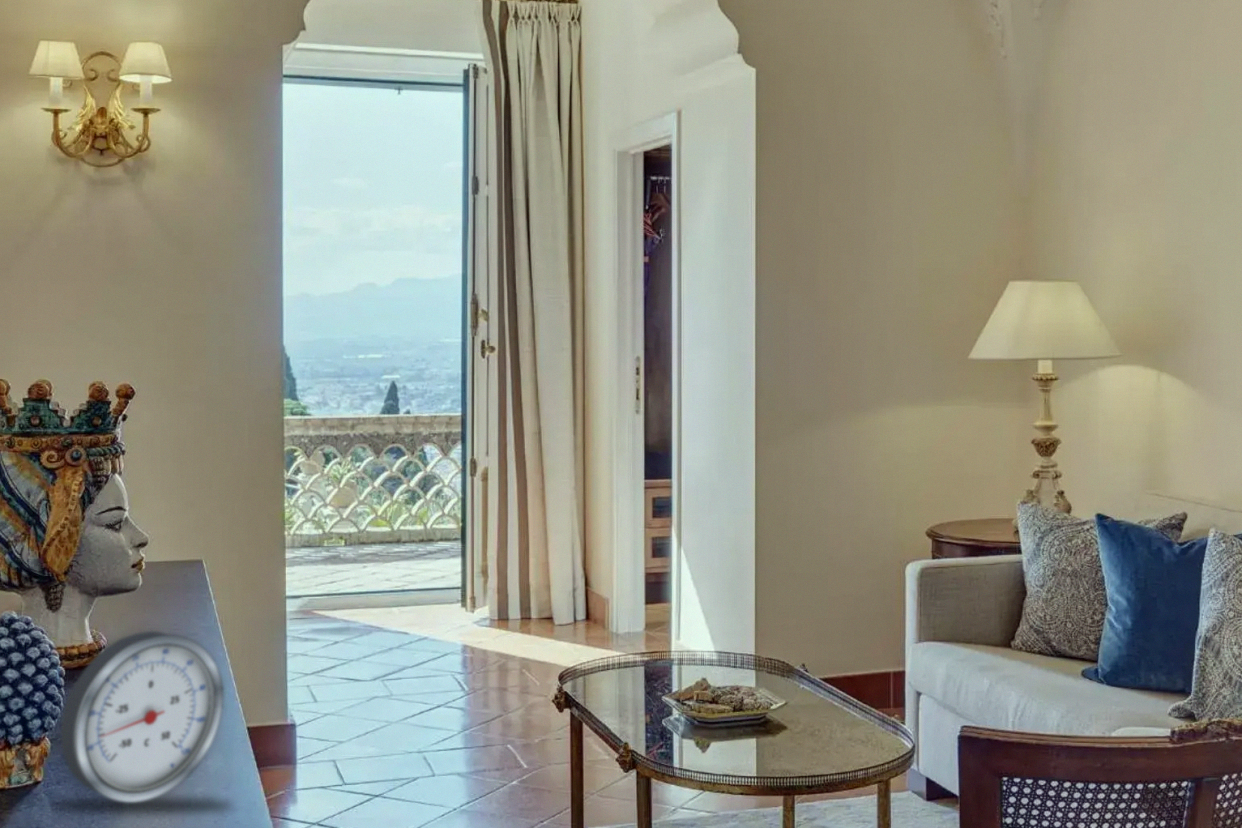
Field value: {"value": -37.5, "unit": "°C"}
